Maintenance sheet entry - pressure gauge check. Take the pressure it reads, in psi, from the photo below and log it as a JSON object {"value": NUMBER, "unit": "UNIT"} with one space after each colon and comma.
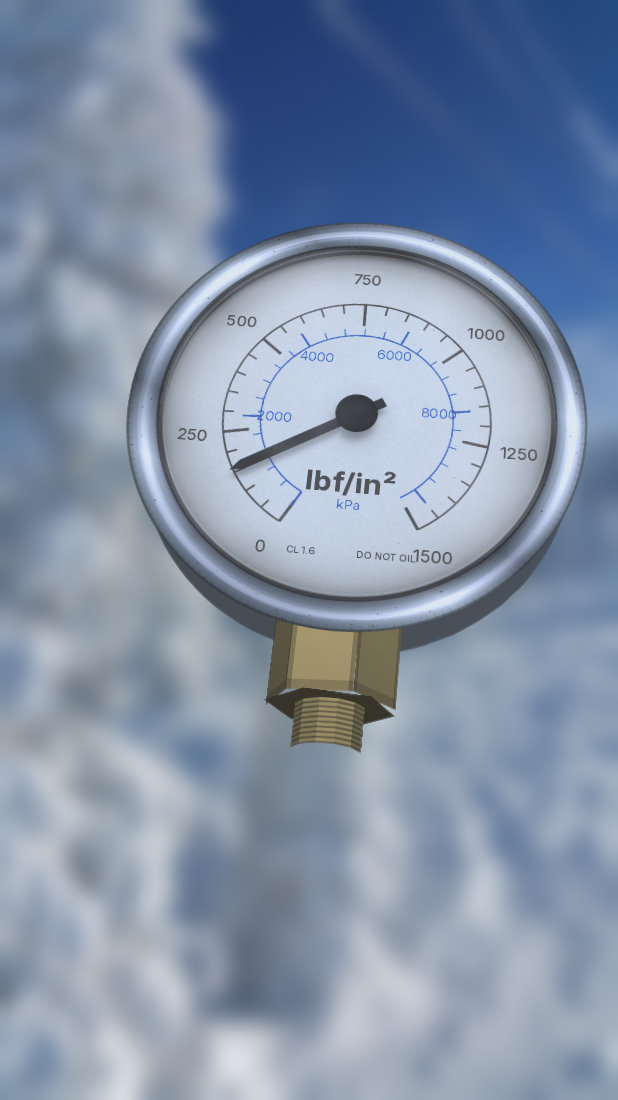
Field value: {"value": 150, "unit": "psi"}
